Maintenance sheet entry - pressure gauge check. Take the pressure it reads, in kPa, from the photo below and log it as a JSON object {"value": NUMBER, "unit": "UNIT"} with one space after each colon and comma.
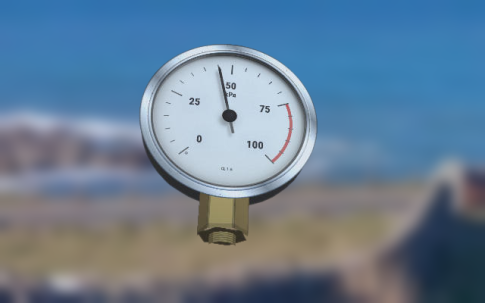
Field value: {"value": 45, "unit": "kPa"}
